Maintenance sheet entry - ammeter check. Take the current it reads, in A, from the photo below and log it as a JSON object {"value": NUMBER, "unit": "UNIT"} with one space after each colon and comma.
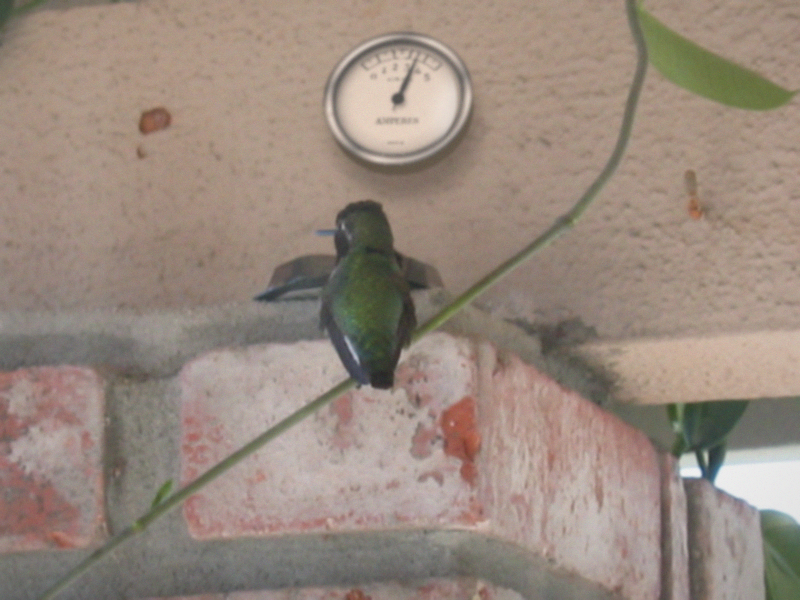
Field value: {"value": 3.5, "unit": "A"}
